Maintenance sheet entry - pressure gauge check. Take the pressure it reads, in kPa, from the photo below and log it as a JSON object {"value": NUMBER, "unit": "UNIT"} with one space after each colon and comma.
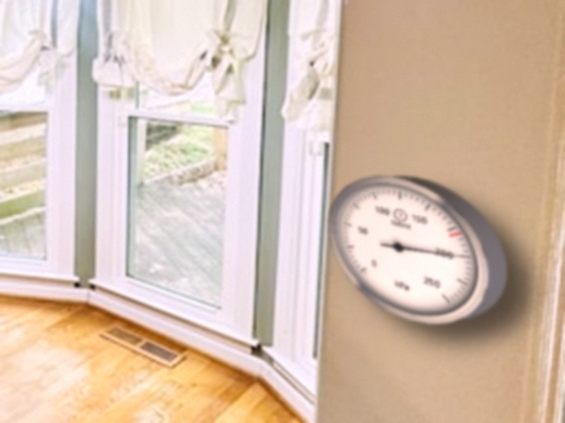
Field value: {"value": 200, "unit": "kPa"}
